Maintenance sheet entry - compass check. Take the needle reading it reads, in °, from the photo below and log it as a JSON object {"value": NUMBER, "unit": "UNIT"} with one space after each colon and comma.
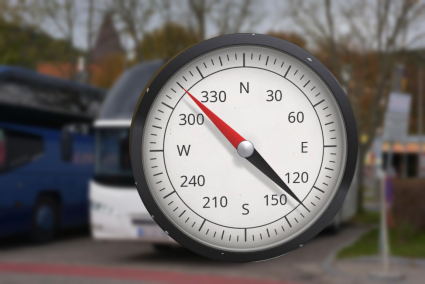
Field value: {"value": 315, "unit": "°"}
